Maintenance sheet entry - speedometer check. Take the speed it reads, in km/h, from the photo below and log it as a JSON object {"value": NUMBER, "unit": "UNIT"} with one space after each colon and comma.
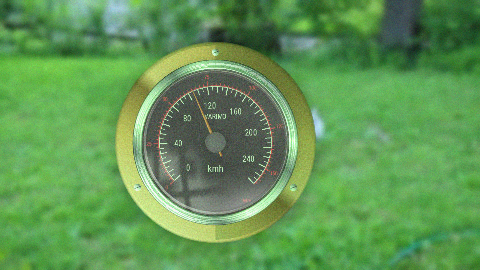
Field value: {"value": 105, "unit": "km/h"}
